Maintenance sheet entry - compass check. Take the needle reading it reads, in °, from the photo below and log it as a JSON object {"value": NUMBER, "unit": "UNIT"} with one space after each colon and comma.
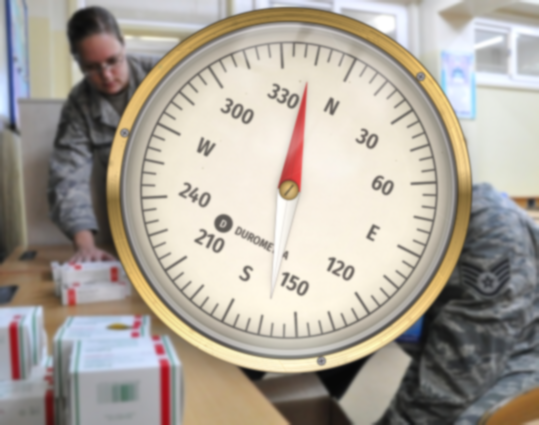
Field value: {"value": 342.5, "unit": "°"}
